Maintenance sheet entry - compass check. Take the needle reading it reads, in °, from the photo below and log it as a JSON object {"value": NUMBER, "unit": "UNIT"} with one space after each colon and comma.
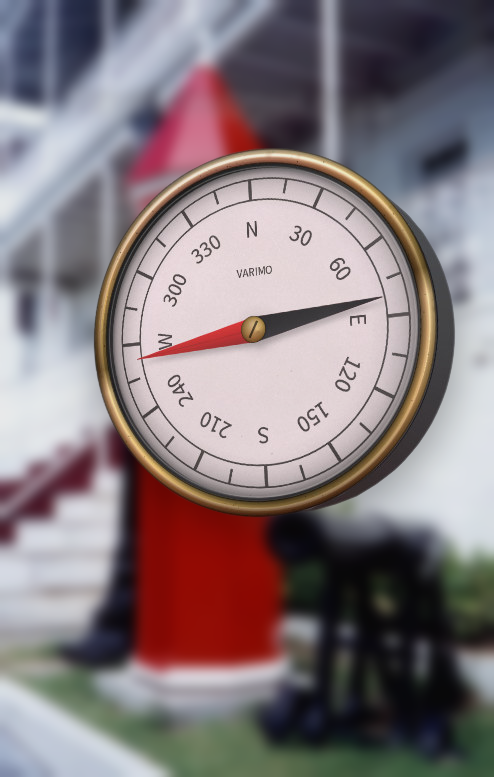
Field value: {"value": 262.5, "unit": "°"}
